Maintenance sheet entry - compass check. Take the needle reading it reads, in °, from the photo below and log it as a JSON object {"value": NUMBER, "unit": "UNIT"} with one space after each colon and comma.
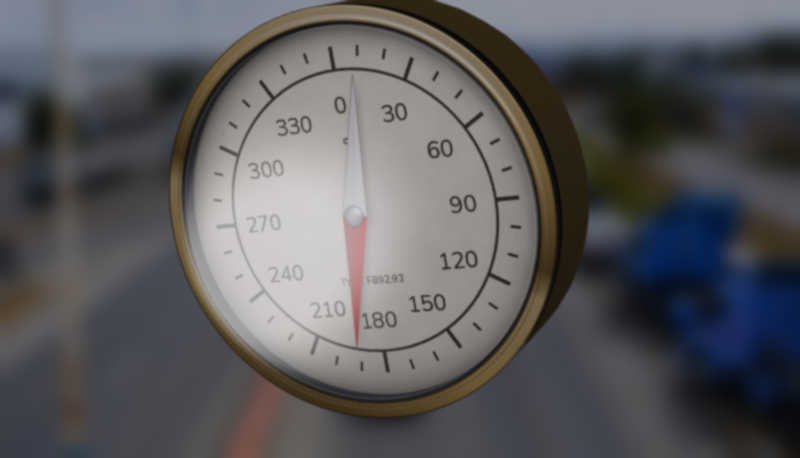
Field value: {"value": 190, "unit": "°"}
